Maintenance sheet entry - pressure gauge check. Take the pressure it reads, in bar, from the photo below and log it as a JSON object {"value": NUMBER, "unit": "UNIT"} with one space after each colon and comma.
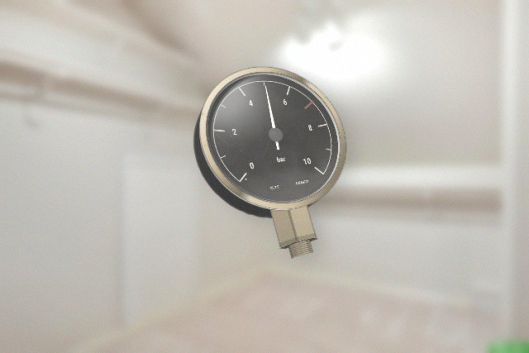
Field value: {"value": 5, "unit": "bar"}
